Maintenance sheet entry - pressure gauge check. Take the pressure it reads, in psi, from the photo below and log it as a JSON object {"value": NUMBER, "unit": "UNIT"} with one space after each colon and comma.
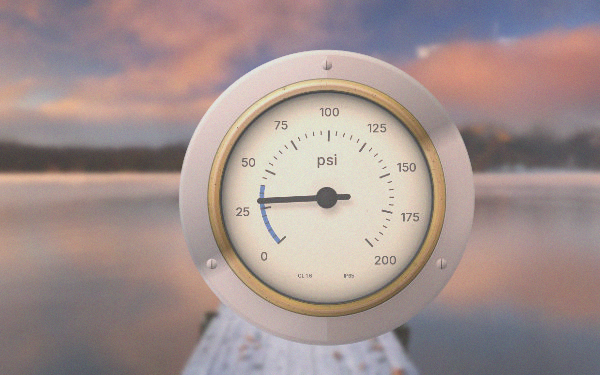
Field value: {"value": 30, "unit": "psi"}
